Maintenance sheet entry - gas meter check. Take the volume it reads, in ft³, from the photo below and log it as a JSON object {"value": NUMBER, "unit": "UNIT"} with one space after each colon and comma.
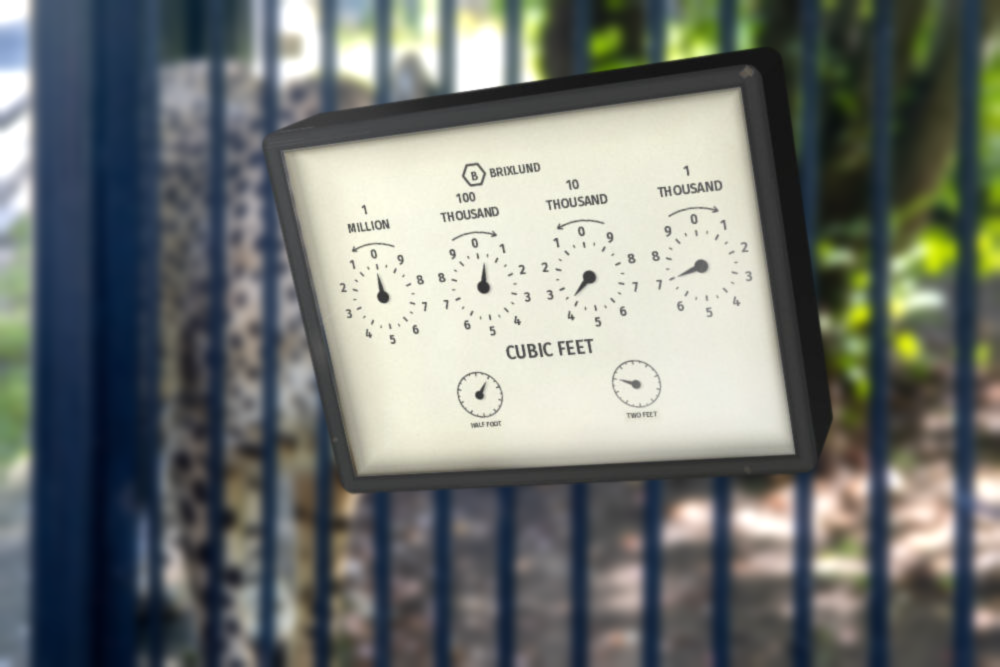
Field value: {"value": 3700, "unit": "ft³"}
